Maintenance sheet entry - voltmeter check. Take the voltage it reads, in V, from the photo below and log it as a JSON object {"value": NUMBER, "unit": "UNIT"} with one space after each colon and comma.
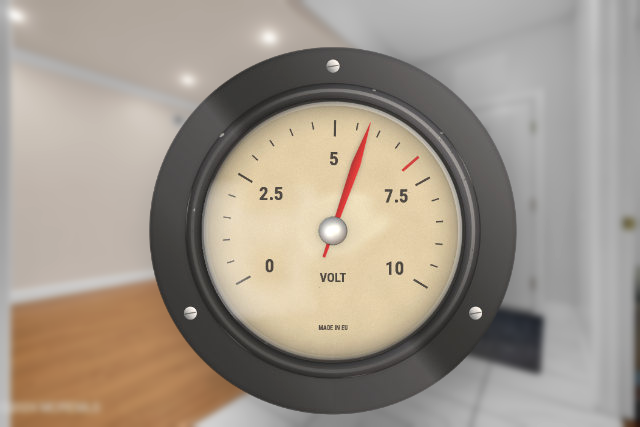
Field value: {"value": 5.75, "unit": "V"}
